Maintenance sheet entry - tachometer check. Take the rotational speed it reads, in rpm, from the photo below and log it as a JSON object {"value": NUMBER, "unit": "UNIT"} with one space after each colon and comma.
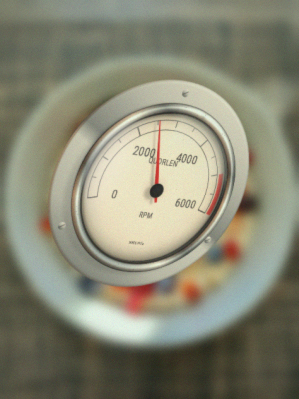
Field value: {"value": 2500, "unit": "rpm"}
